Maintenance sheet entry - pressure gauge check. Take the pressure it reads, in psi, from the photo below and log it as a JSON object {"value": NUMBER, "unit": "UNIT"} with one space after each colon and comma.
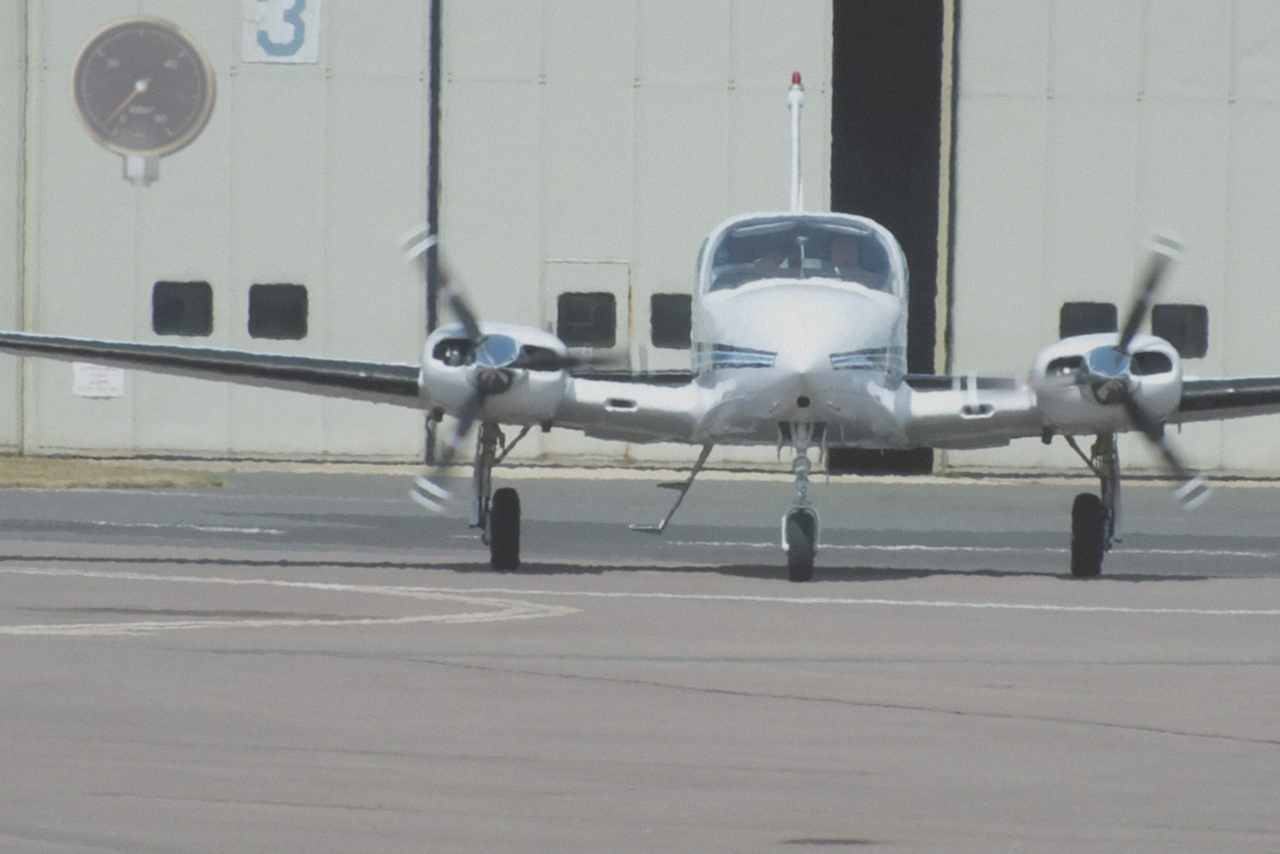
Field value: {"value": 2.5, "unit": "psi"}
